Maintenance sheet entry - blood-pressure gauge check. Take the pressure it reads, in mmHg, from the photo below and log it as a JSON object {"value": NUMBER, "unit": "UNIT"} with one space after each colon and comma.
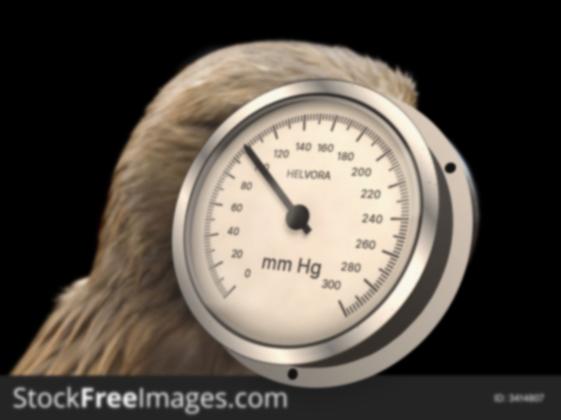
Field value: {"value": 100, "unit": "mmHg"}
